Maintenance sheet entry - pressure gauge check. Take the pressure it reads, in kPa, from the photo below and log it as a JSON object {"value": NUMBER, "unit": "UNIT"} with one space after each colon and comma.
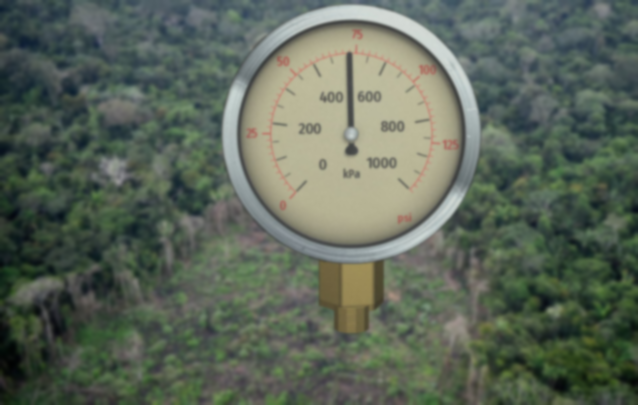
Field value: {"value": 500, "unit": "kPa"}
